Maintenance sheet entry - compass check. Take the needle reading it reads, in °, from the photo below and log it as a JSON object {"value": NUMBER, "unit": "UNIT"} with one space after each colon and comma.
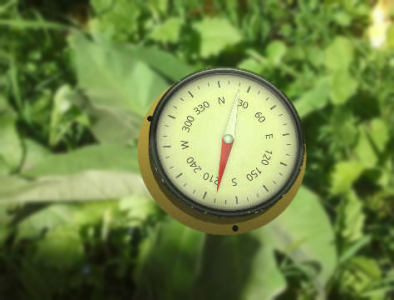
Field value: {"value": 200, "unit": "°"}
